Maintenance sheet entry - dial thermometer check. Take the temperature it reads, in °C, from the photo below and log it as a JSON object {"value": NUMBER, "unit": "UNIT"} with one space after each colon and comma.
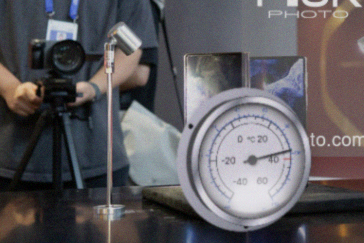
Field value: {"value": 36, "unit": "°C"}
